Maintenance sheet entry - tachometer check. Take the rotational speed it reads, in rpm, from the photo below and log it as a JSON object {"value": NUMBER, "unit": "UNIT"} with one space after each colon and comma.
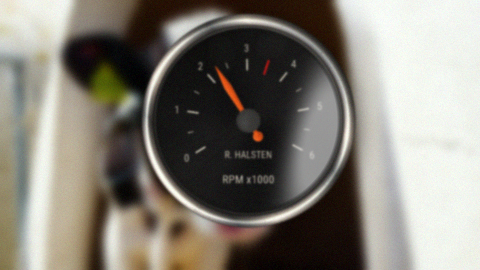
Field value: {"value": 2250, "unit": "rpm"}
